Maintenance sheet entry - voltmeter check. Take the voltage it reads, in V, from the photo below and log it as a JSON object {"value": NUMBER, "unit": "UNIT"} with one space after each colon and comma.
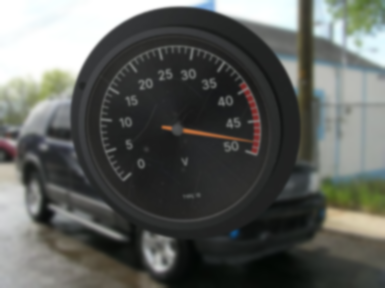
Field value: {"value": 48, "unit": "V"}
